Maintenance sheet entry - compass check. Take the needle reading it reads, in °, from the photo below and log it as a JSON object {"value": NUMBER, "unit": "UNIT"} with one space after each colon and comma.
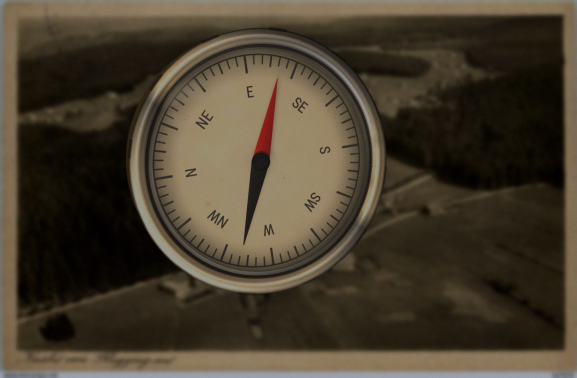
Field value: {"value": 110, "unit": "°"}
